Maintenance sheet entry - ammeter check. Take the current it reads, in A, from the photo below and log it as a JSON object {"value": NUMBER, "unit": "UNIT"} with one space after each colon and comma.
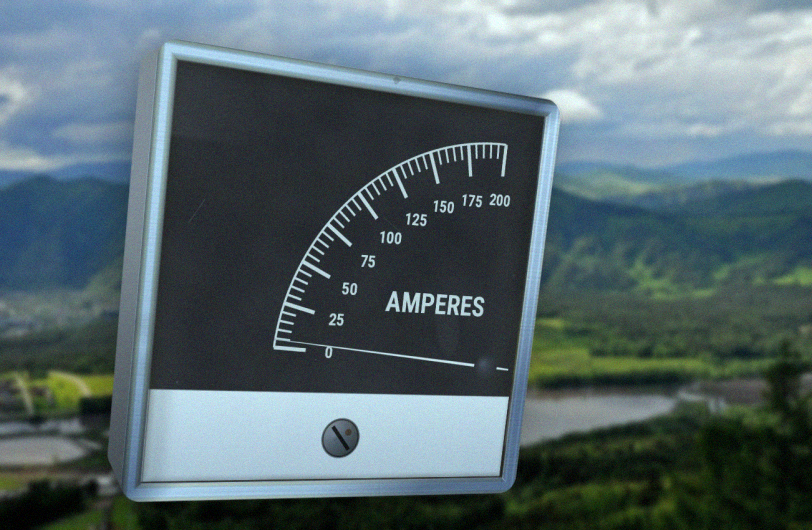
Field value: {"value": 5, "unit": "A"}
